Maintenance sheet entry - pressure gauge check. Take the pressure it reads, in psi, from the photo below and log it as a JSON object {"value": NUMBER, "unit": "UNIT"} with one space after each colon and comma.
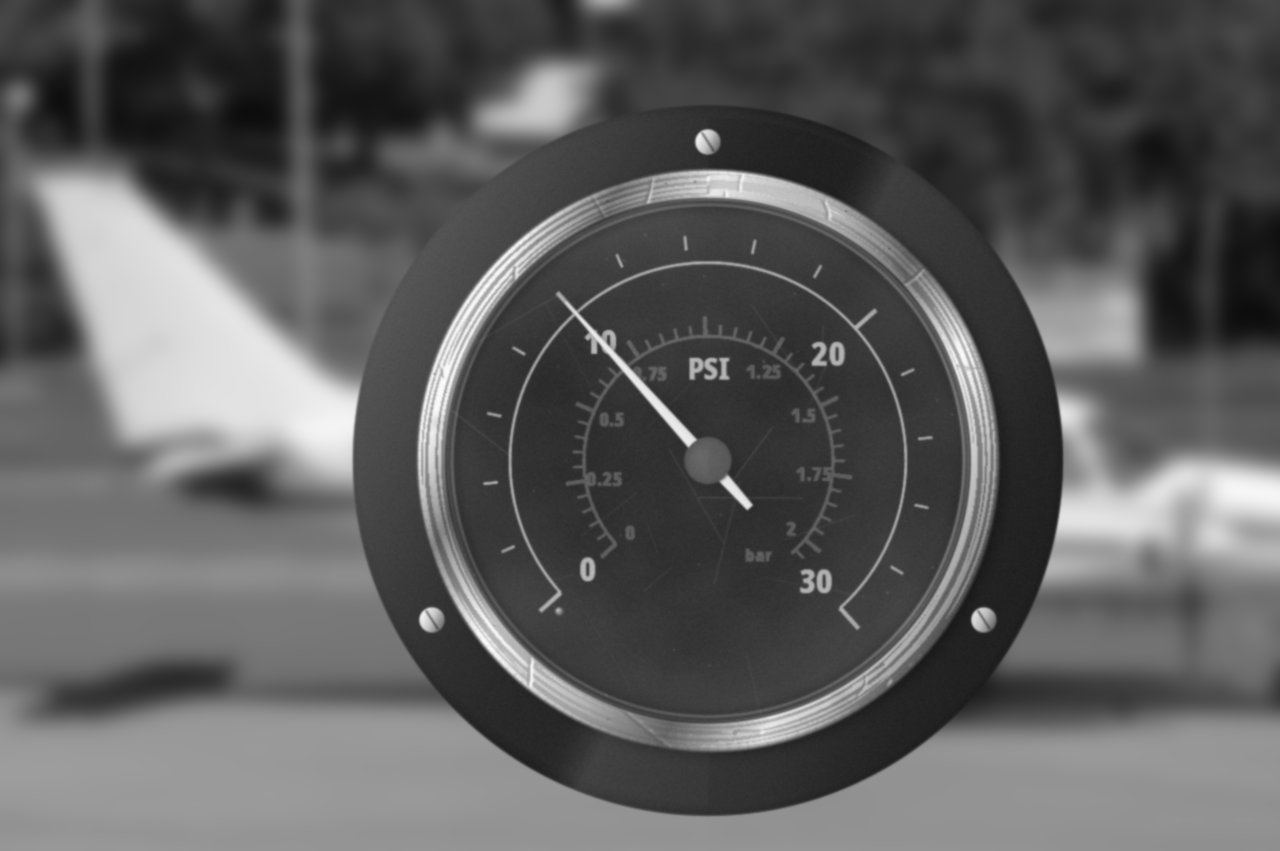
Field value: {"value": 10, "unit": "psi"}
